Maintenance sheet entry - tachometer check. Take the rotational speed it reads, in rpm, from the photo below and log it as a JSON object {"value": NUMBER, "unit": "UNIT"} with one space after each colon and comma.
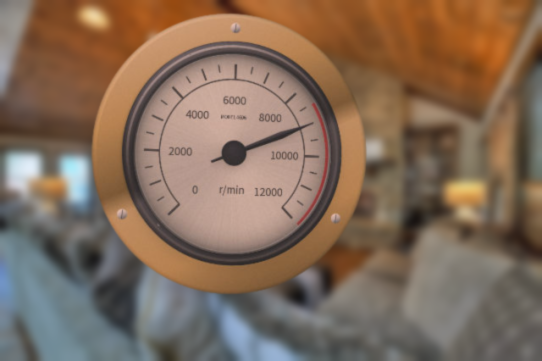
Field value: {"value": 9000, "unit": "rpm"}
